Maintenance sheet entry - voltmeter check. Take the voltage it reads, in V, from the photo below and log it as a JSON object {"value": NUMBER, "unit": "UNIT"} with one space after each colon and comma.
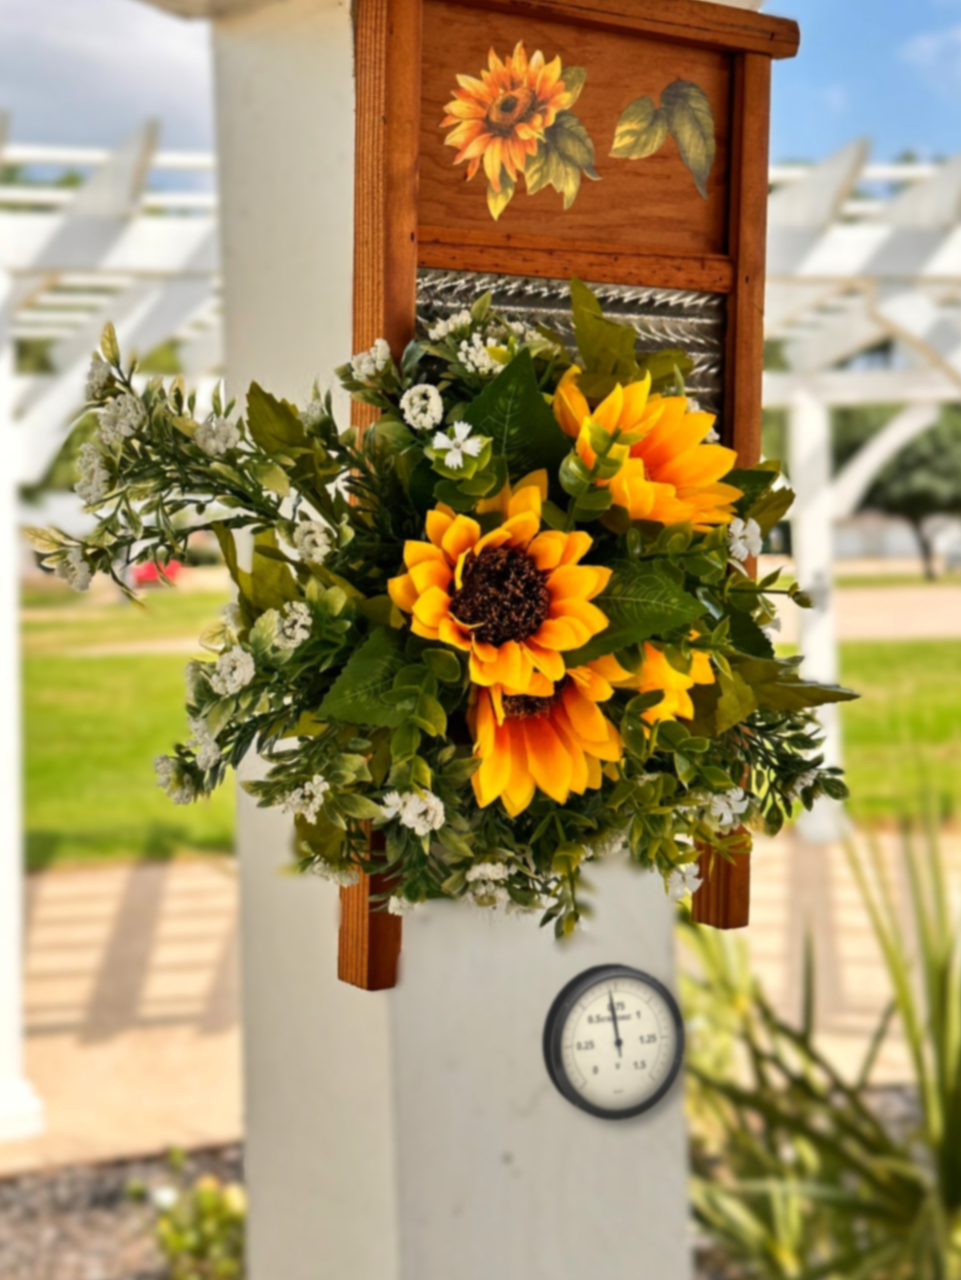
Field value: {"value": 0.7, "unit": "V"}
